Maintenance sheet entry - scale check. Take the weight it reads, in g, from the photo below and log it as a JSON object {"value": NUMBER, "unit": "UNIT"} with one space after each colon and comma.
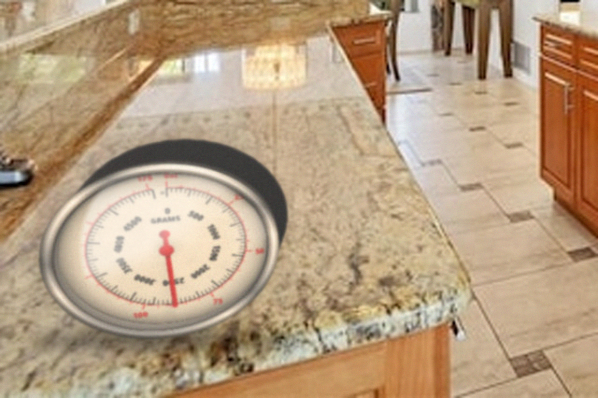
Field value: {"value": 2500, "unit": "g"}
